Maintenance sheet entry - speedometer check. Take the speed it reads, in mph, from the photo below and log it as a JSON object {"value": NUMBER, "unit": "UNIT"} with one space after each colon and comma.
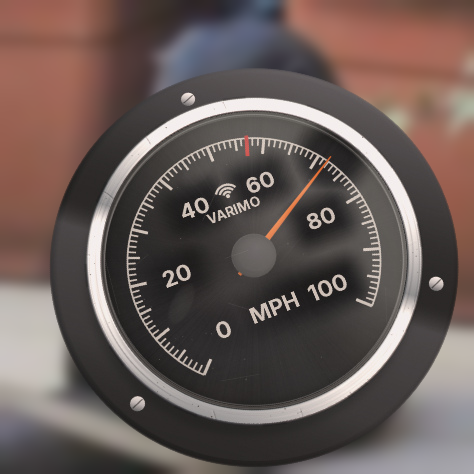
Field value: {"value": 72, "unit": "mph"}
